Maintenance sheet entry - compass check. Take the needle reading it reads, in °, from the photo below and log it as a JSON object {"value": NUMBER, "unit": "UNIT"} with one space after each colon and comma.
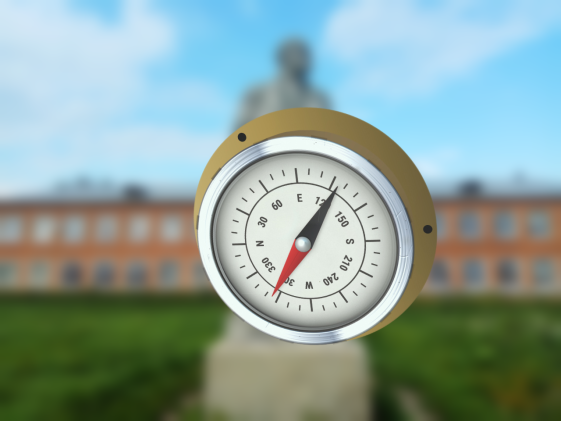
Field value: {"value": 305, "unit": "°"}
